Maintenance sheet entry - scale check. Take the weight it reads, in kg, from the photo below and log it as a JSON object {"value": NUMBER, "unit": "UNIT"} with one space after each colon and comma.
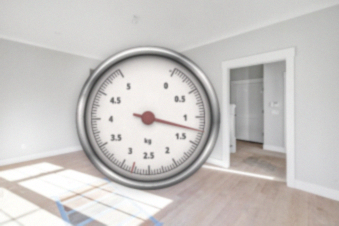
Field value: {"value": 1.25, "unit": "kg"}
